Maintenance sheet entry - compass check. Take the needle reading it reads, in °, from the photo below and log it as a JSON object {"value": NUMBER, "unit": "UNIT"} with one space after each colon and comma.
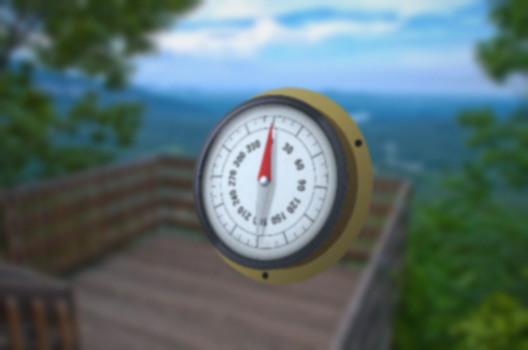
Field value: {"value": 0, "unit": "°"}
